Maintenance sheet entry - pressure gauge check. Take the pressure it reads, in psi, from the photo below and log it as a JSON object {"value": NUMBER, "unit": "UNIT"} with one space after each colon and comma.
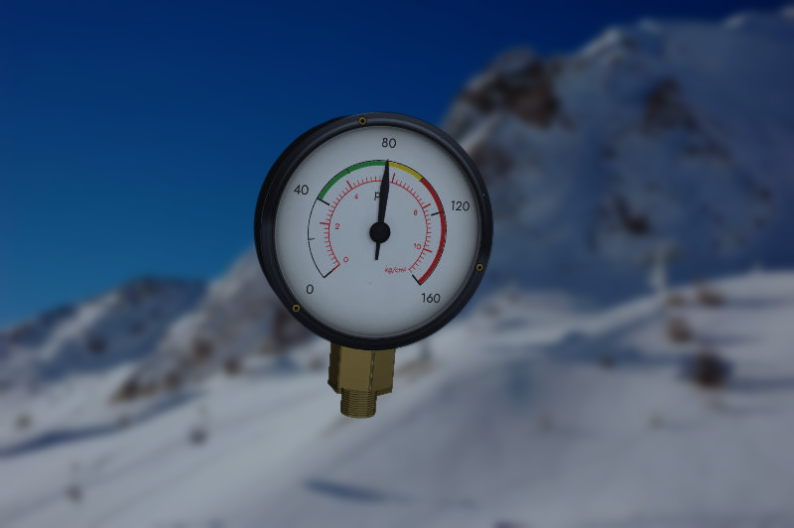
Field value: {"value": 80, "unit": "psi"}
